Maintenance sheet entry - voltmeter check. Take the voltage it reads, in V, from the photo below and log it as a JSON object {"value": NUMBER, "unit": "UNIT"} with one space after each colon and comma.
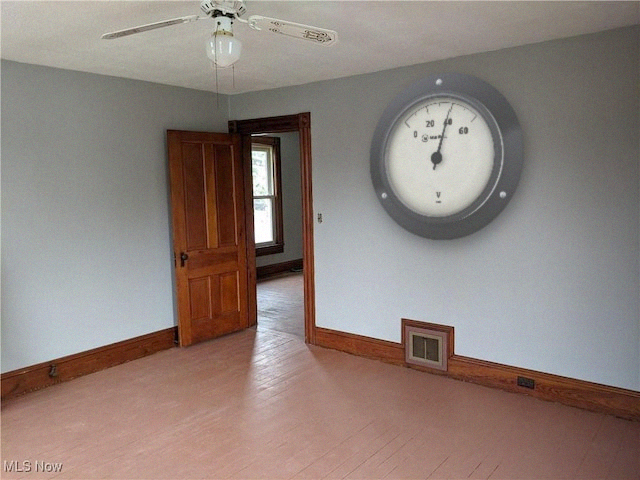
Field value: {"value": 40, "unit": "V"}
